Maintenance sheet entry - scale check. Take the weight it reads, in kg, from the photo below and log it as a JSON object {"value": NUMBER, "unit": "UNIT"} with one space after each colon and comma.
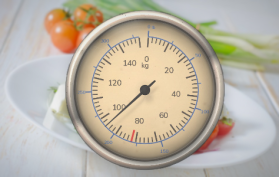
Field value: {"value": 96, "unit": "kg"}
